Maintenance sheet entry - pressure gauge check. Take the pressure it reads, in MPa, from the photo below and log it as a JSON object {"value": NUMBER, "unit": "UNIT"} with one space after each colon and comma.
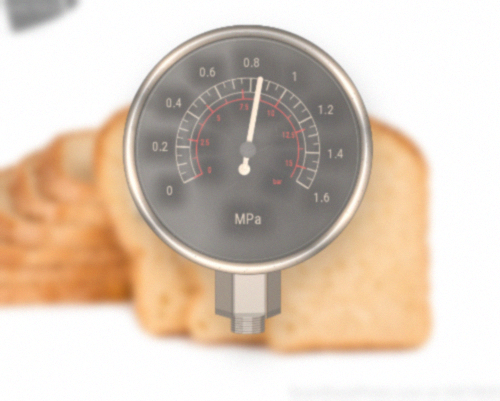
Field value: {"value": 0.85, "unit": "MPa"}
